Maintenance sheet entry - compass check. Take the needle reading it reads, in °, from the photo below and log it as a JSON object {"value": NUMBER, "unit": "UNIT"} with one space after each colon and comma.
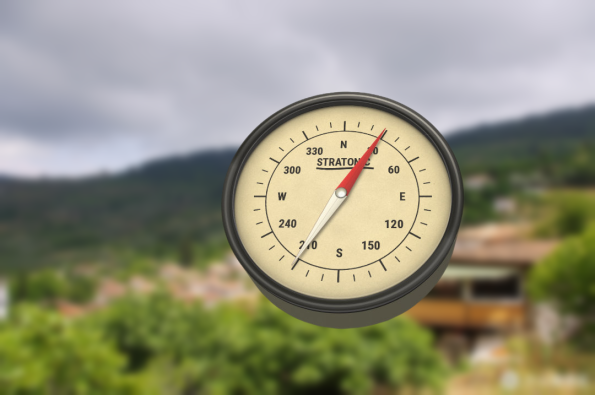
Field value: {"value": 30, "unit": "°"}
